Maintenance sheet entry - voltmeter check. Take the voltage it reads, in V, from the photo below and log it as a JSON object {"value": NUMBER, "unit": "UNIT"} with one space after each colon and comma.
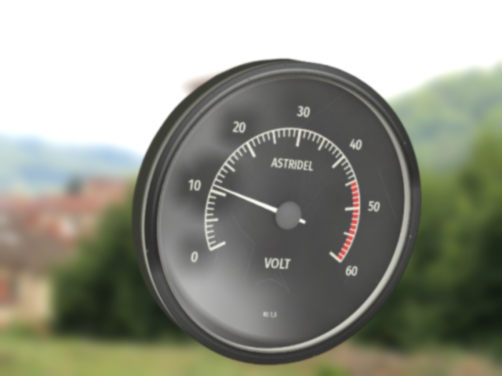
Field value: {"value": 11, "unit": "V"}
